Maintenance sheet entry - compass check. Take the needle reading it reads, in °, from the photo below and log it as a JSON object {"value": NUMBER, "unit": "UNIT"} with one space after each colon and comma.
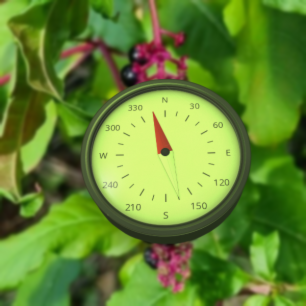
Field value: {"value": 345, "unit": "°"}
